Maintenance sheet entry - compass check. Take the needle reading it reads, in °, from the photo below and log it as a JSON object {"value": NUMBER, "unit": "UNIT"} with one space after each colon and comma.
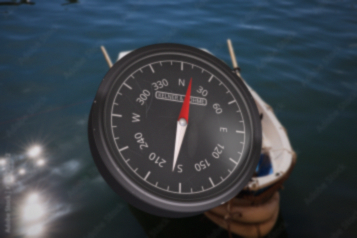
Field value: {"value": 10, "unit": "°"}
